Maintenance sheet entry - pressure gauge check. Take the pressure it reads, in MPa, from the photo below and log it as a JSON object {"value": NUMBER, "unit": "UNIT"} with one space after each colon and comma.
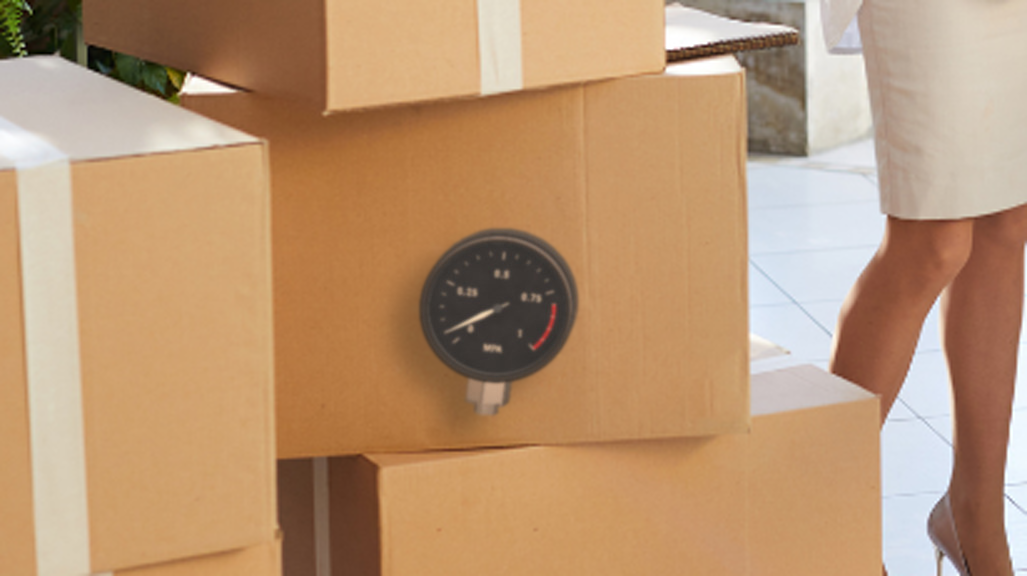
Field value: {"value": 0.05, "unit": "MPa"}
